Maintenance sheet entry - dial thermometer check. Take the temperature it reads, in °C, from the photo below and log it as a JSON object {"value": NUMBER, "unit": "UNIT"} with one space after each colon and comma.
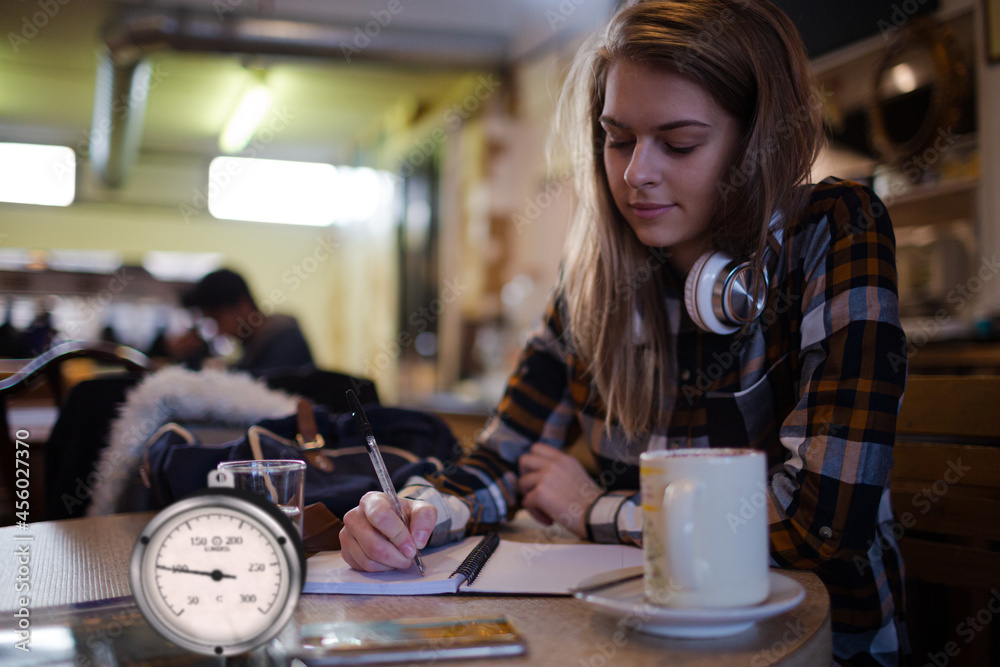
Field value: {"value": 100, "unit": "°C"}
